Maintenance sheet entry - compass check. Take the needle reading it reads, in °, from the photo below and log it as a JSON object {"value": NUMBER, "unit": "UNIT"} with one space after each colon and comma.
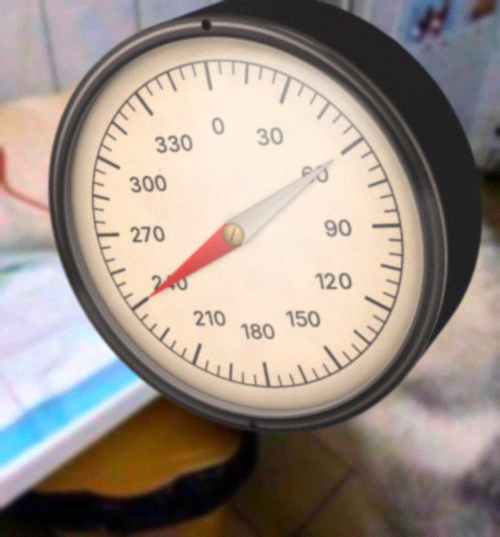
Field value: {"value": 240, "unit": "°"}
